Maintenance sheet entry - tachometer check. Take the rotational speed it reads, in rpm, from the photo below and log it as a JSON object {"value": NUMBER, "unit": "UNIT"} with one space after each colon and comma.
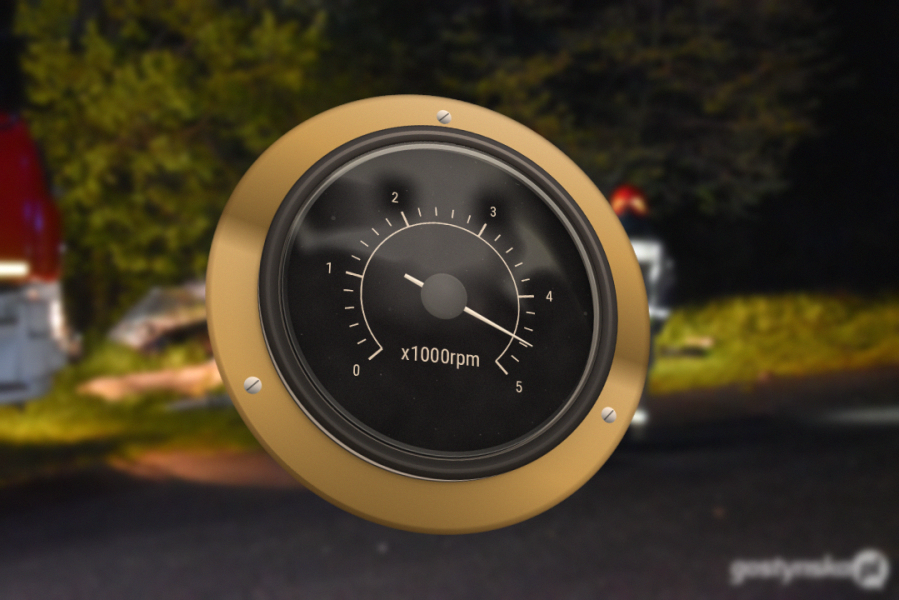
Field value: {"value": 4600, "unit": "rpm"}
